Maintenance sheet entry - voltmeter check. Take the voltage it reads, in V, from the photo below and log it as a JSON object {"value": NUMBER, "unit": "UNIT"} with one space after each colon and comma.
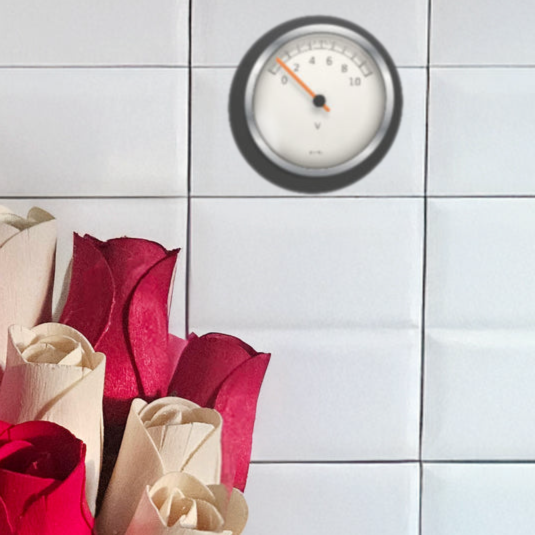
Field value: {"value": 1, "unit": "V"}
